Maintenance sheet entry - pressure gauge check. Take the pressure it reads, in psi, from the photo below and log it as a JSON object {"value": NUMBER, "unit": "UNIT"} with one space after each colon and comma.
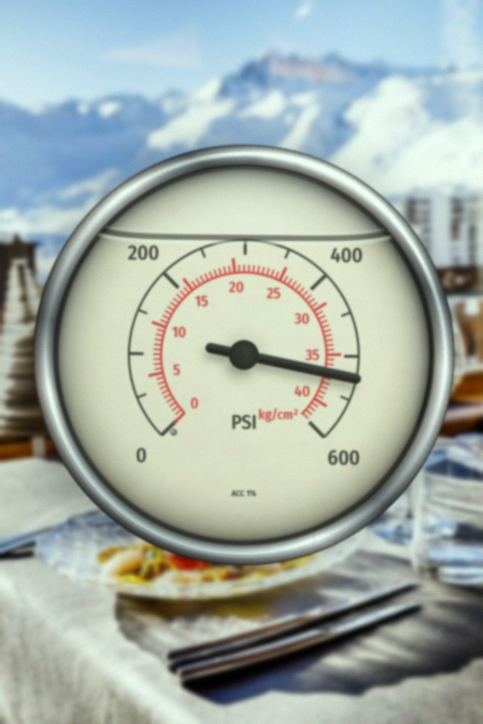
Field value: {"value": 525, "unit": "psi"}
